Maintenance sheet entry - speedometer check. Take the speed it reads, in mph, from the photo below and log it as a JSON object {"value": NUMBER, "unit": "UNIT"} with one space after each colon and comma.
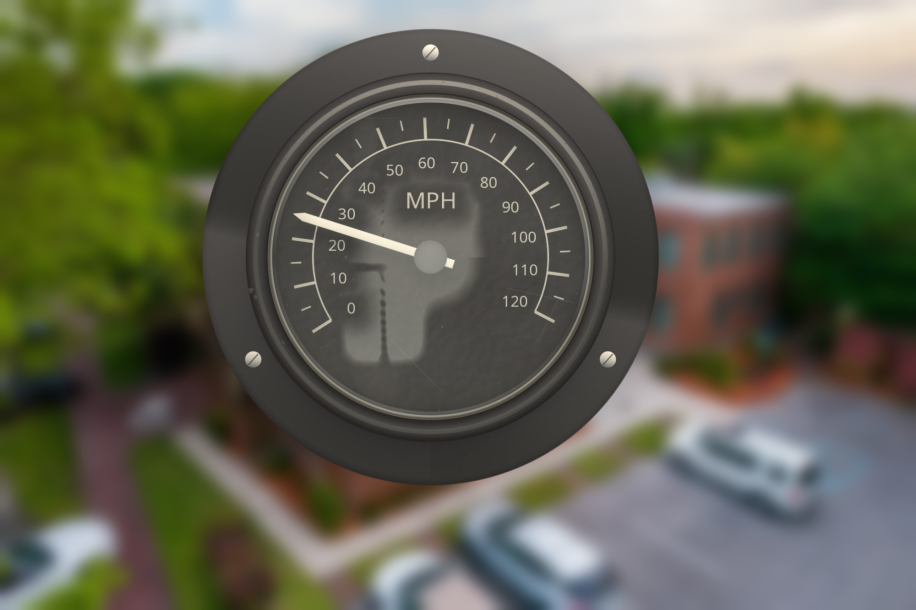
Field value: {"value": 25, "unit": "mph"}
